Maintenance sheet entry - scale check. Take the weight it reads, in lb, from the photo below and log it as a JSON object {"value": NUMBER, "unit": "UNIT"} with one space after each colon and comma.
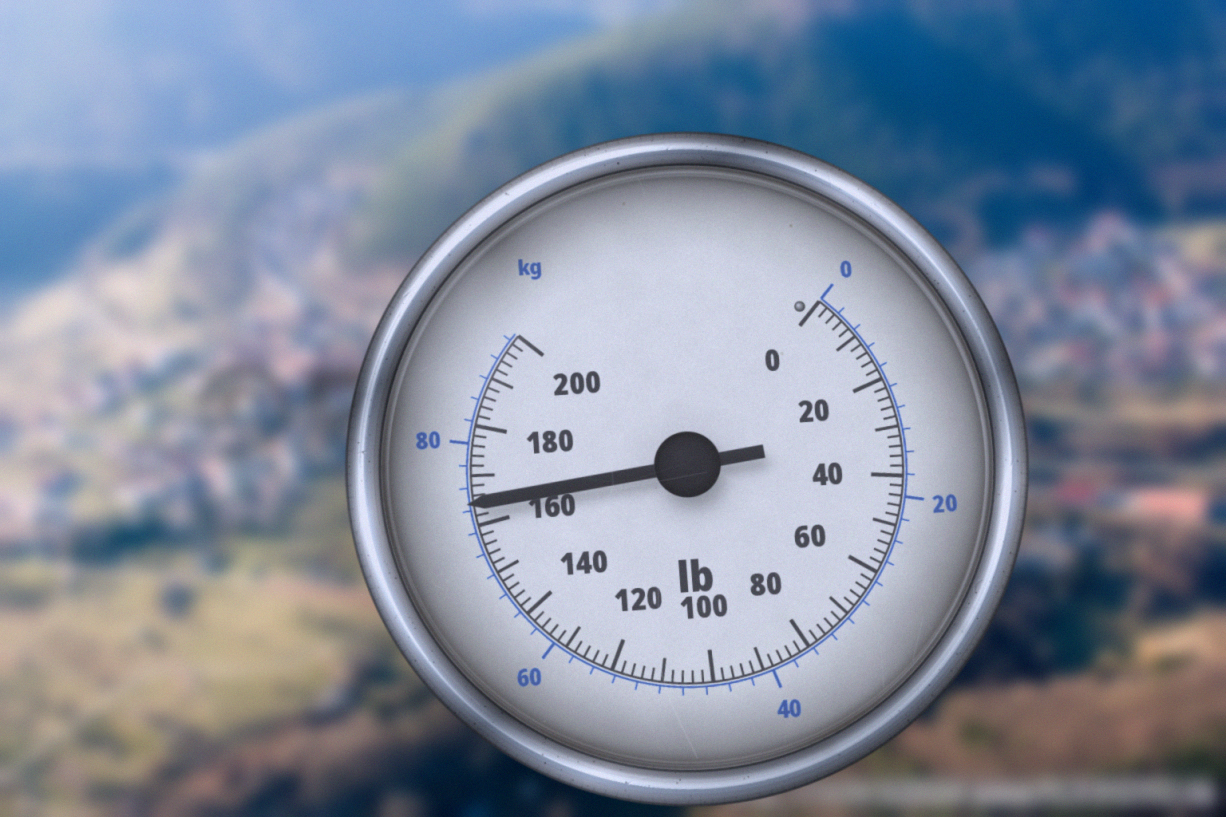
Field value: {"value": 164, "unit": "lb"}
